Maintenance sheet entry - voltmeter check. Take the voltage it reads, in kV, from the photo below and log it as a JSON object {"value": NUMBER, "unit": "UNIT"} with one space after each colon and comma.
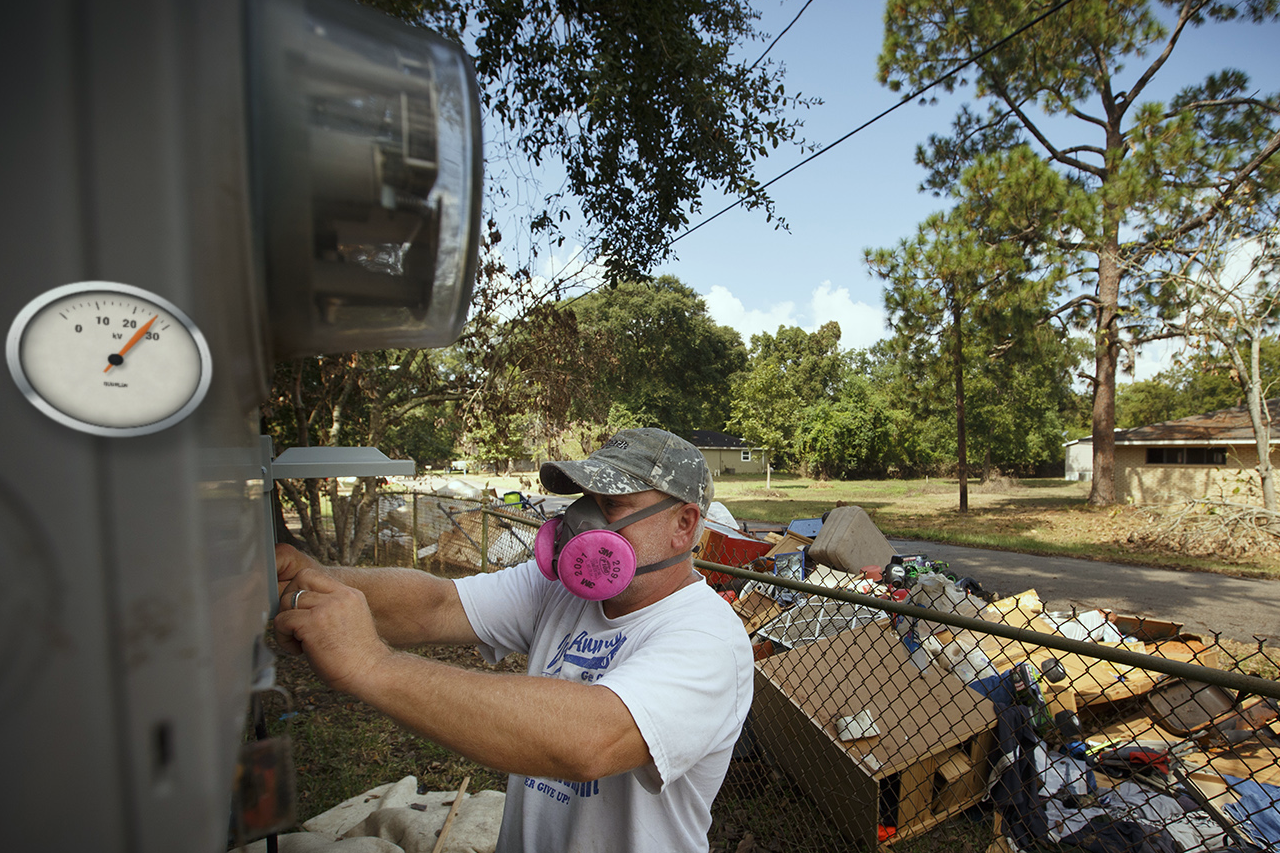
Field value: {"value": 26, "unit": "kV"}
